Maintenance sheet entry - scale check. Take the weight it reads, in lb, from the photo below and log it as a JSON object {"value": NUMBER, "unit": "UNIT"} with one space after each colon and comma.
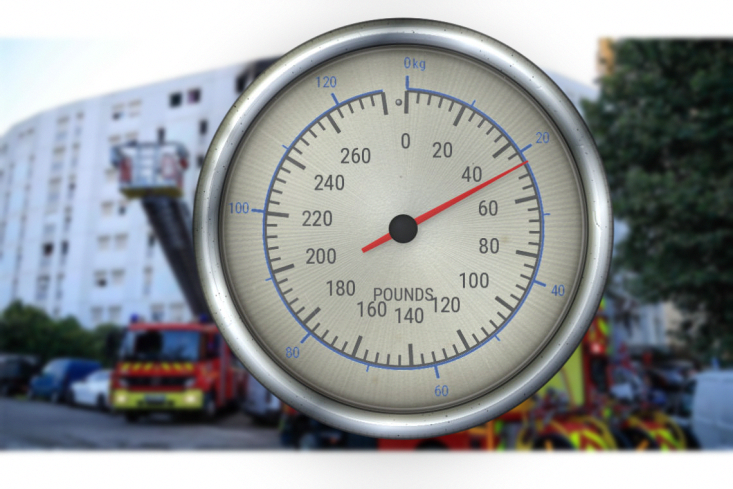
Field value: {"value": 48, "unit": "lb"}
